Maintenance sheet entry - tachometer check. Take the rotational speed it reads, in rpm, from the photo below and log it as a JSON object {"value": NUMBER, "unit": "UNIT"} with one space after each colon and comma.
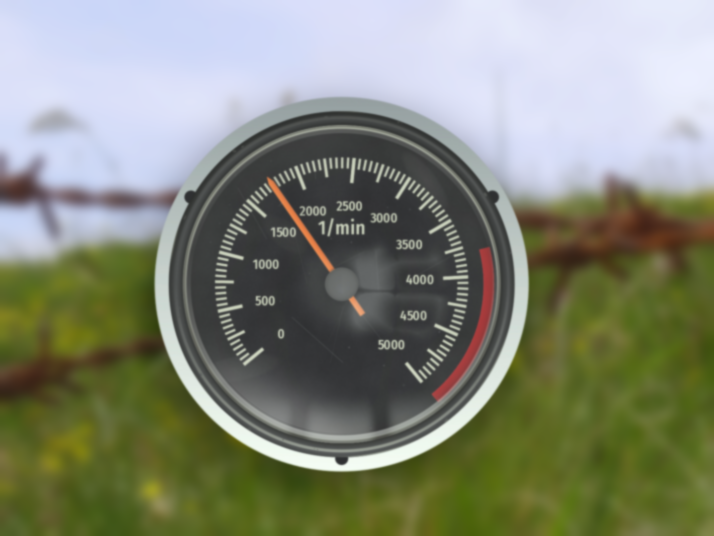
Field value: {"value": 1750, "unit": "rpm"}
